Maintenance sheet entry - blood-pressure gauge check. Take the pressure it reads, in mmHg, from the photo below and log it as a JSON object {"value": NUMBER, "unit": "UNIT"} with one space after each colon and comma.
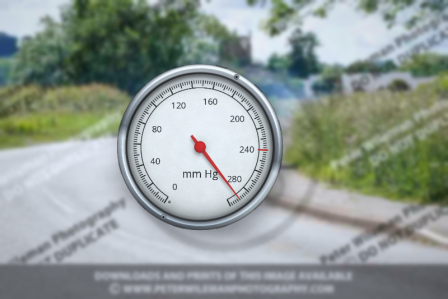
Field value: {"value": 290, "unit": "mmHg"}
